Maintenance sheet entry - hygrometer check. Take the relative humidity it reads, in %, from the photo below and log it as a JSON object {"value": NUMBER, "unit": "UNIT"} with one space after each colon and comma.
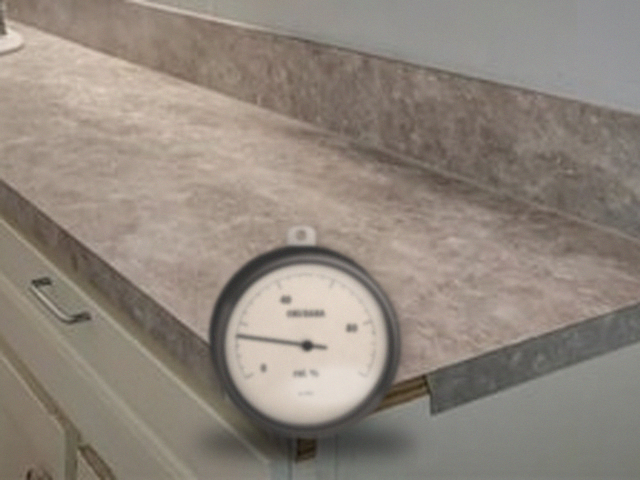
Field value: {"value": 16, "unit": "%"}
